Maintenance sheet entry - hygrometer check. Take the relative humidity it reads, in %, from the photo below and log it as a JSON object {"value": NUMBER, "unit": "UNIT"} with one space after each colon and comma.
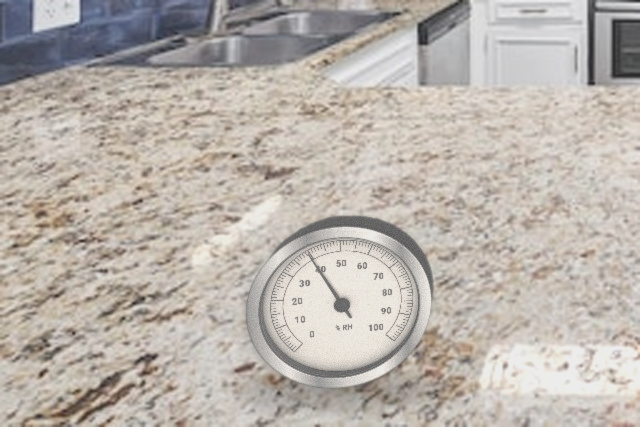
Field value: {"value": 40, "unit": "%"}
